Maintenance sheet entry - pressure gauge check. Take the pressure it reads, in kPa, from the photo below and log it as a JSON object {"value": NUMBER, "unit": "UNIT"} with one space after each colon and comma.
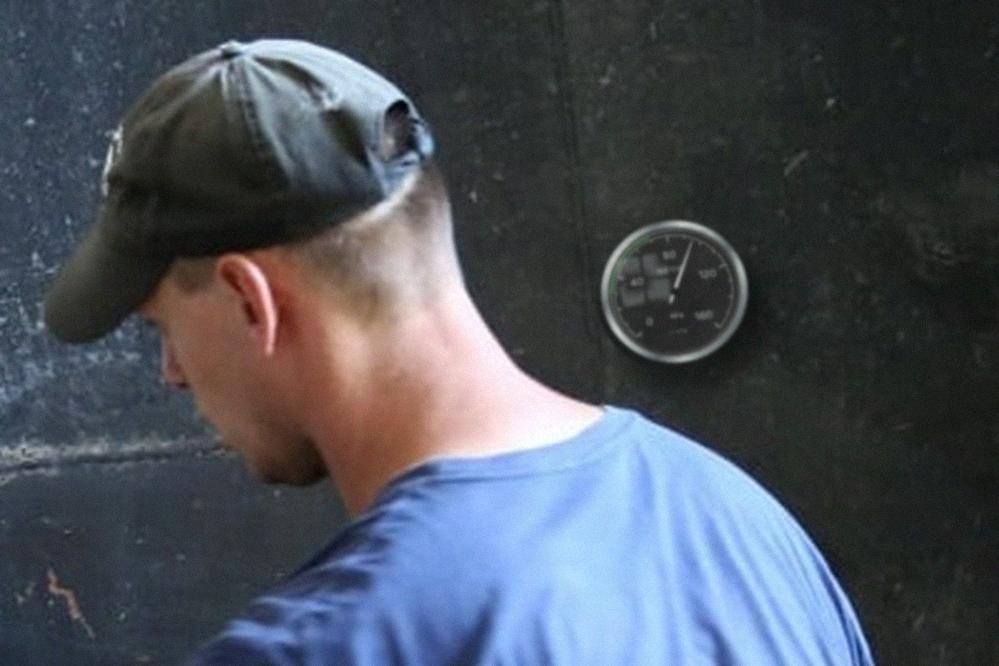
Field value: {"value": 95, "unit": "kPa"}
